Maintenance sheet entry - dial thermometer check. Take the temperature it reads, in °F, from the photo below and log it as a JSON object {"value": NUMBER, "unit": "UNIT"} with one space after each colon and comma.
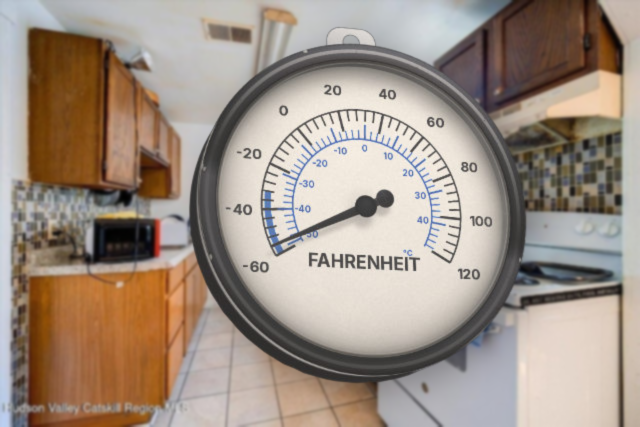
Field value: {"value": -56, "unit": "°F"}
